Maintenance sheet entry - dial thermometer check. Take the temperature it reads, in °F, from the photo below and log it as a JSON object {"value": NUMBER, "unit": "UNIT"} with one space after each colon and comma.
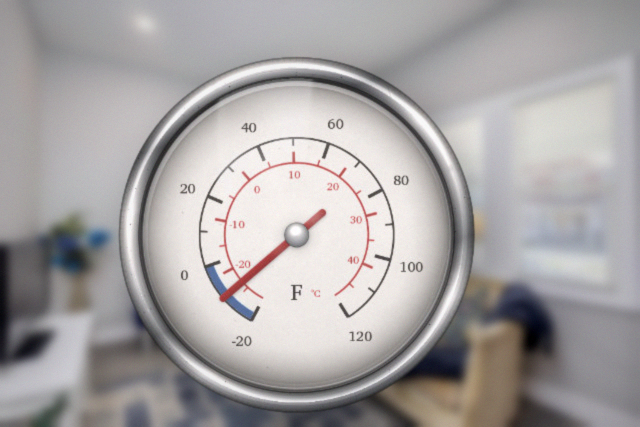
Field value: {"value": -10, "unit": "°F"}
